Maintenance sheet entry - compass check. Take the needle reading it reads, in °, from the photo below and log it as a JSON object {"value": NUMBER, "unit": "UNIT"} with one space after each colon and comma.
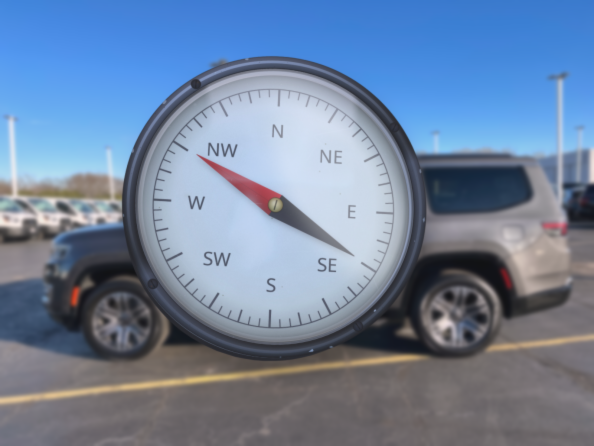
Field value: {"value": 300, "unit": "°"}
